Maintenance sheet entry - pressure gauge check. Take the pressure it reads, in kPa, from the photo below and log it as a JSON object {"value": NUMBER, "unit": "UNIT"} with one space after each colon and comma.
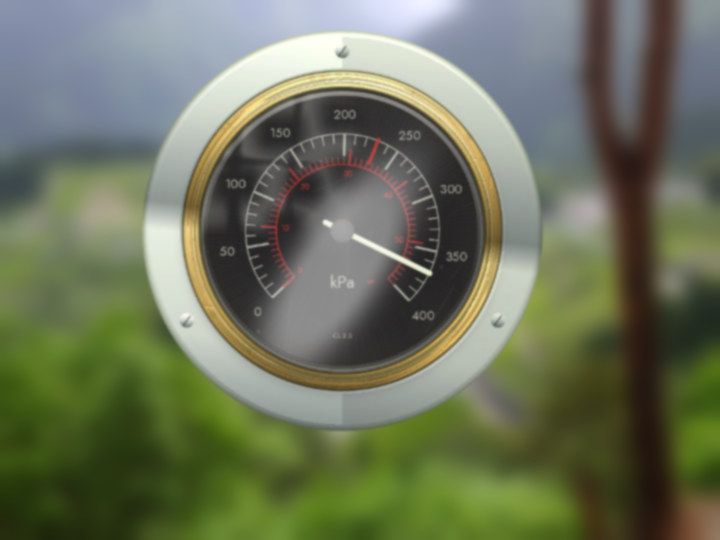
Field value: {"value": 370, "unit": "kPa"}
